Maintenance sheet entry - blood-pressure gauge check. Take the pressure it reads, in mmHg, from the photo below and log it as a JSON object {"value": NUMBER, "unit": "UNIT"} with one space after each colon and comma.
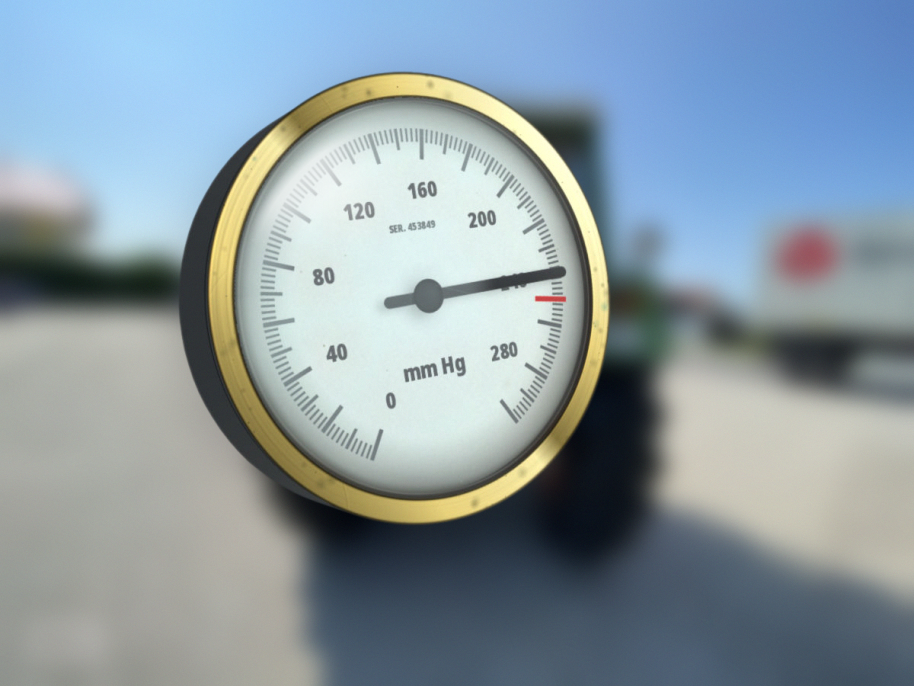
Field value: {"value": 240, "unit": "mmHg"}
